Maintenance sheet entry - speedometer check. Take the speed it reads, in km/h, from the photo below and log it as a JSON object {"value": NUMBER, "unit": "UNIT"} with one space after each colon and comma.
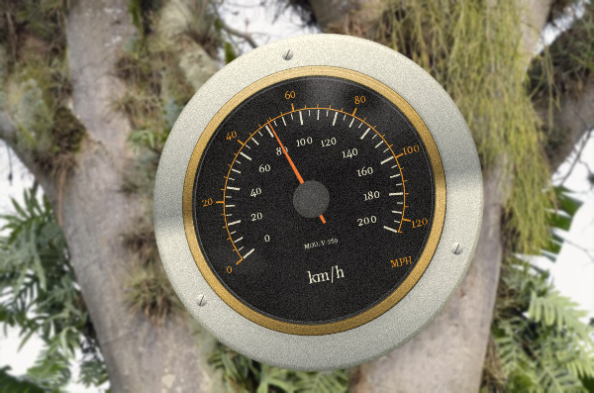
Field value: {"value": 82.5, "unit": "km/h"}
